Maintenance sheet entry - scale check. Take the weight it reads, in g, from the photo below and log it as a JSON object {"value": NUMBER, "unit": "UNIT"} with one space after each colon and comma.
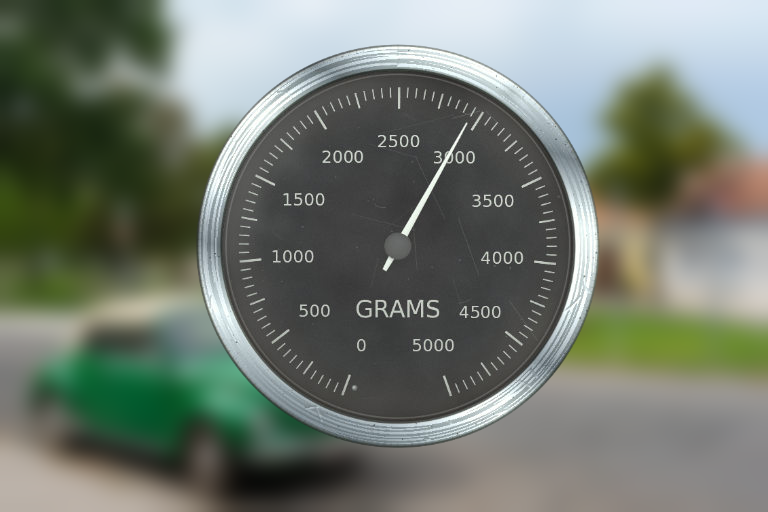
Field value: {"value": 2950, "unit": "g"}
